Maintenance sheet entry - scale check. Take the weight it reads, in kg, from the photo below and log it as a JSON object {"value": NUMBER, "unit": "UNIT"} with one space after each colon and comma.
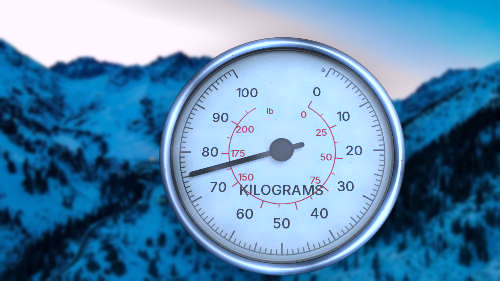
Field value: {"value": 75, "unit": "kg"}
